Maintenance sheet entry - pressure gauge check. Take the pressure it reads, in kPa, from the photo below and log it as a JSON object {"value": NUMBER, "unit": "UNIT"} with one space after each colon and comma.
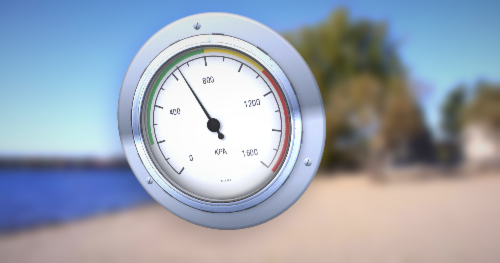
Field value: {"value": 650, "unit": "kPa"}
